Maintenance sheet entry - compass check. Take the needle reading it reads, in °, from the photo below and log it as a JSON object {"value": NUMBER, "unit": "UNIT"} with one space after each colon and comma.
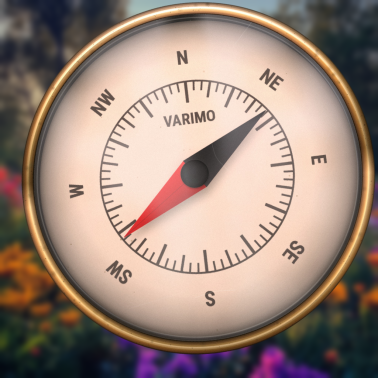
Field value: {"value": 235, "unit": "°"}
